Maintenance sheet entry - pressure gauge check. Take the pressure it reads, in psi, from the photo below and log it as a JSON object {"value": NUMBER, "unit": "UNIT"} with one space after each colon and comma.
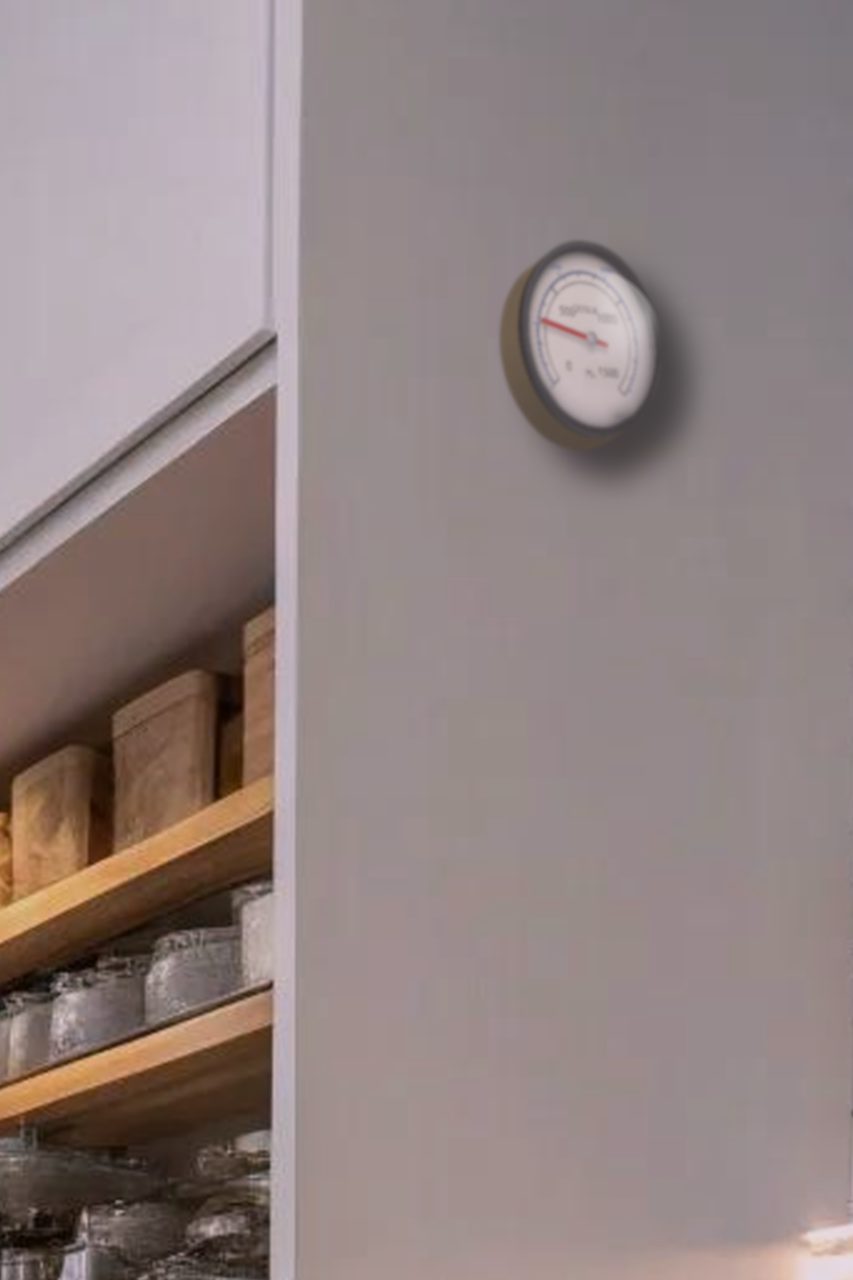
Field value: {"value": 300, "unit": "psi"}
